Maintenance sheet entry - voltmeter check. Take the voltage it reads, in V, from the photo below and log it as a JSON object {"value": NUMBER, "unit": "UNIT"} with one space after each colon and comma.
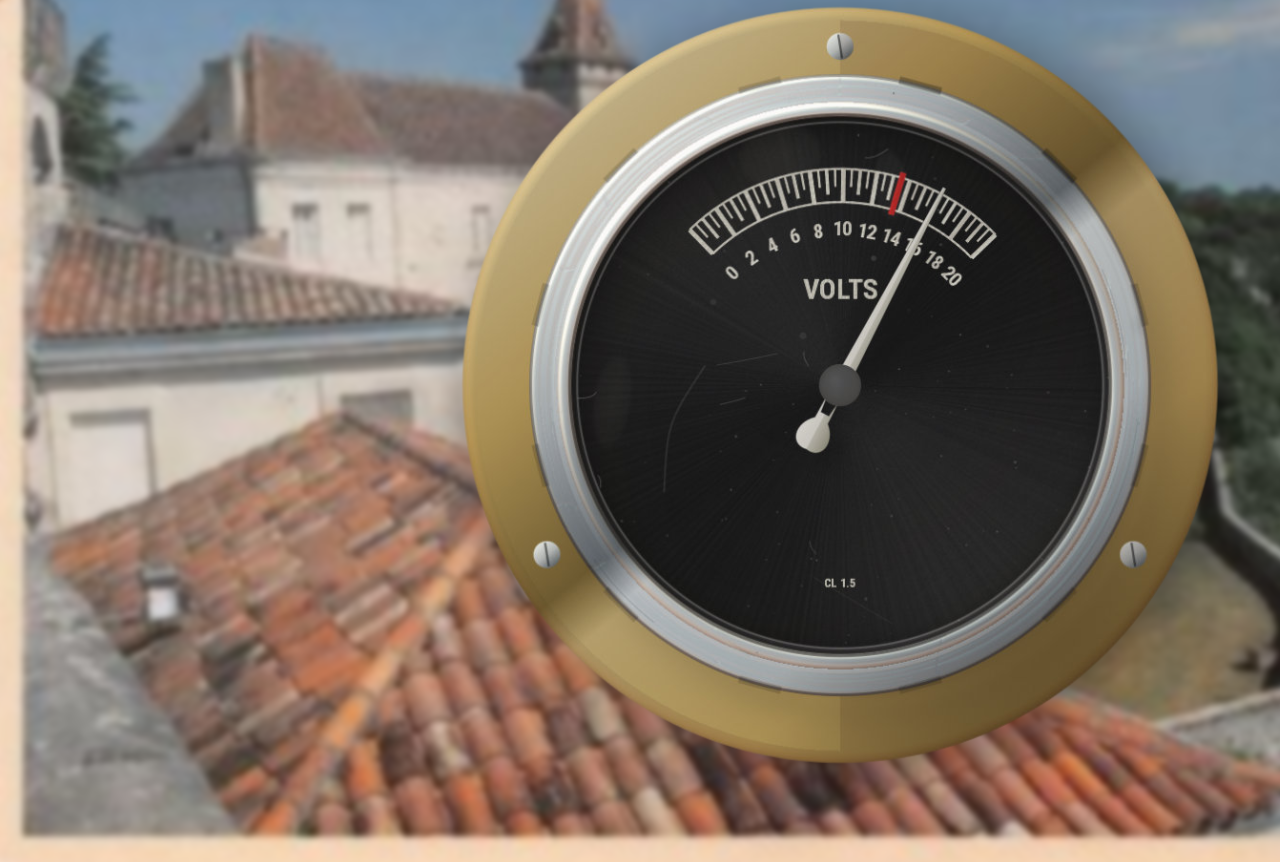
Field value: {"value": 16, "unit": "V"}
